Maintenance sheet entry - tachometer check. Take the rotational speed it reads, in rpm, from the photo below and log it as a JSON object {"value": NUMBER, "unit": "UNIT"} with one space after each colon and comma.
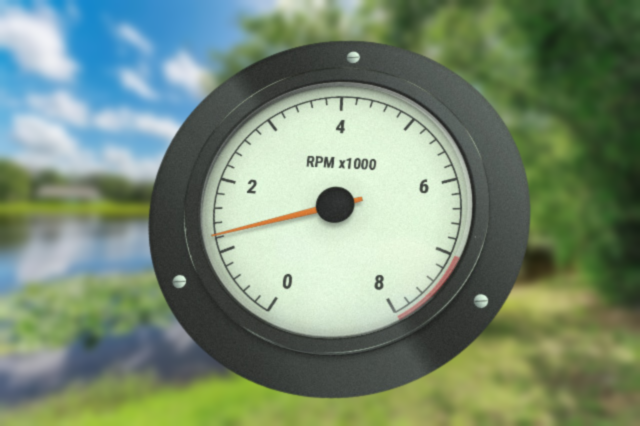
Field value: {"value": 1200, "unit": "rpm"}
